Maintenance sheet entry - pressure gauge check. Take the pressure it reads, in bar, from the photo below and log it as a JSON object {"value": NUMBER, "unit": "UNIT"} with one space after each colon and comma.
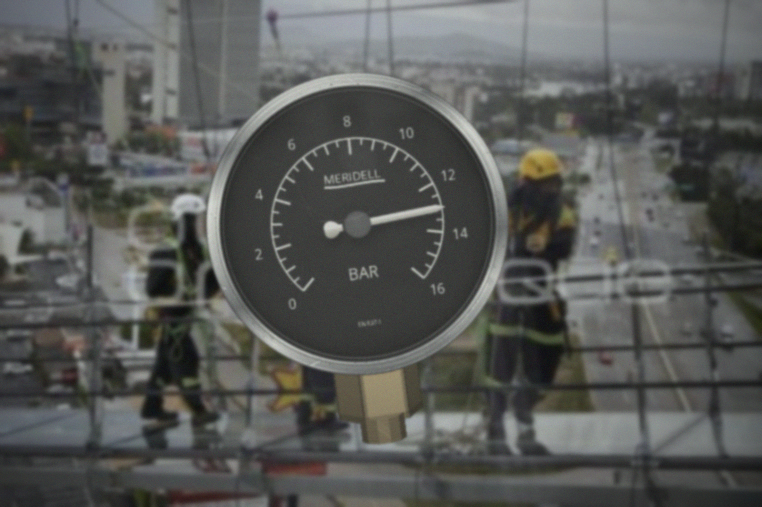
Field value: {"value": 13, "unit": "bar"}
